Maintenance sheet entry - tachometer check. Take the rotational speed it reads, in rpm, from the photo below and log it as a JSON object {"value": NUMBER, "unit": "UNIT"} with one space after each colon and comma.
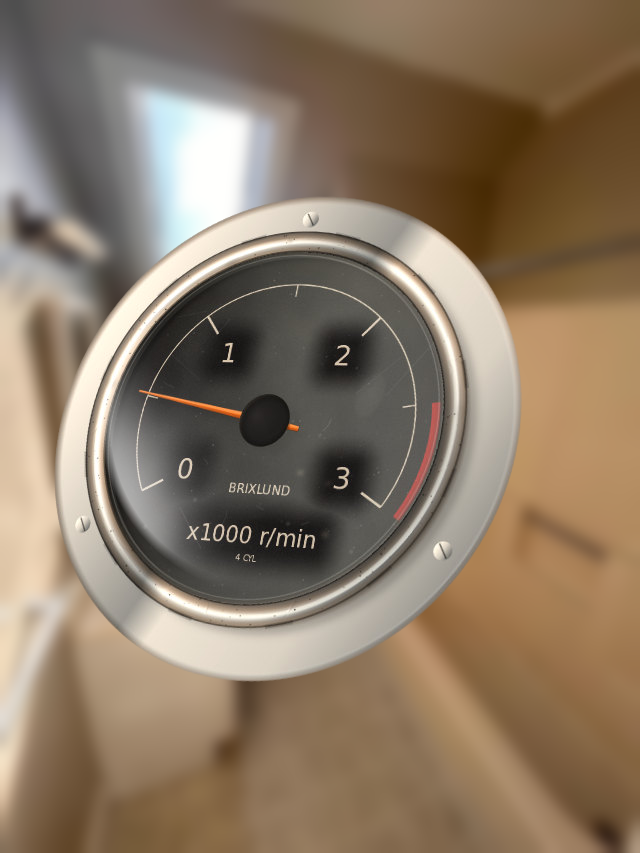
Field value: {"value": 500, "unit": "rpm"}
